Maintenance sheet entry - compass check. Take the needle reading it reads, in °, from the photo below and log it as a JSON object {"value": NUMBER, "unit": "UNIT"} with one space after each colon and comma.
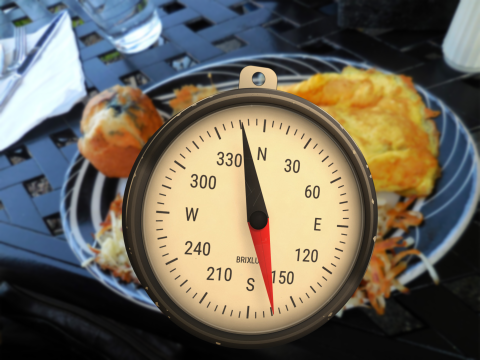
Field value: {"value": 165, "unit": "°"}
